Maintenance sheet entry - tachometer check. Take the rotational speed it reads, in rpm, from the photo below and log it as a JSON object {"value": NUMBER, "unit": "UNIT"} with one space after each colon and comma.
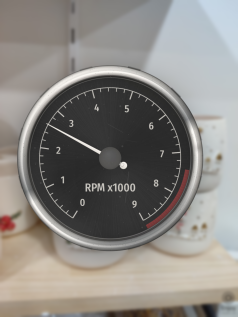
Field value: {"value": 2600, "unit": "rpm"}
